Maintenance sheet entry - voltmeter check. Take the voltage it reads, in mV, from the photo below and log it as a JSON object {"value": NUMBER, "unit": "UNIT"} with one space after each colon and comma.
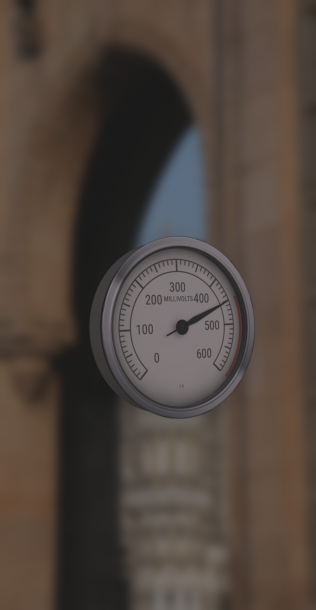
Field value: {"value": 450, "unit": "mV"}
